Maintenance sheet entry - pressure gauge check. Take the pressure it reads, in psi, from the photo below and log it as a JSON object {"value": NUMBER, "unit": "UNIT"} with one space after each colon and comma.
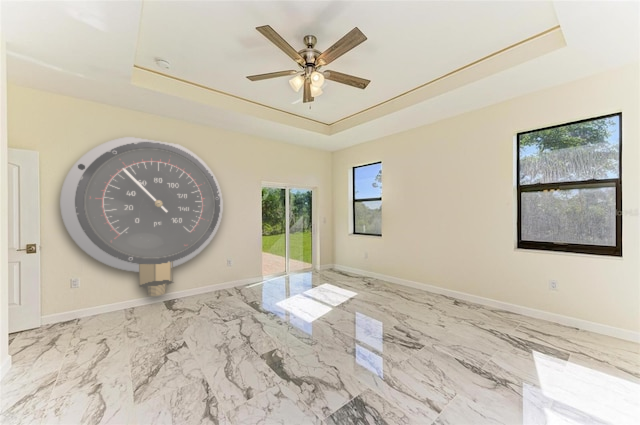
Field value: {"value": 55, "unit": "psi"}
